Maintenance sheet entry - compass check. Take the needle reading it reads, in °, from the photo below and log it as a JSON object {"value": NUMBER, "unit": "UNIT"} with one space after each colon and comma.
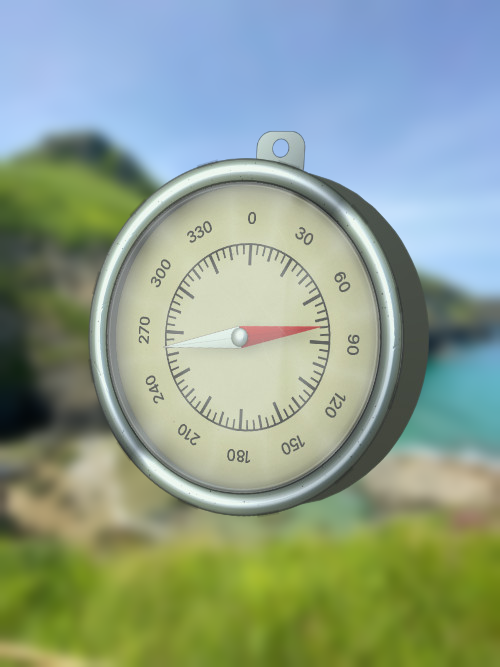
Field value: {"value": 80, "unit": "°"}
